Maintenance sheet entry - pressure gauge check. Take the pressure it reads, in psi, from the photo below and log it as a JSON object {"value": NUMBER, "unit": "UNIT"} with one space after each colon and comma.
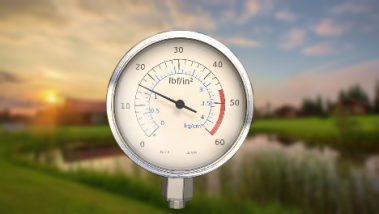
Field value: {"value": 16, "unit": "psi"}
